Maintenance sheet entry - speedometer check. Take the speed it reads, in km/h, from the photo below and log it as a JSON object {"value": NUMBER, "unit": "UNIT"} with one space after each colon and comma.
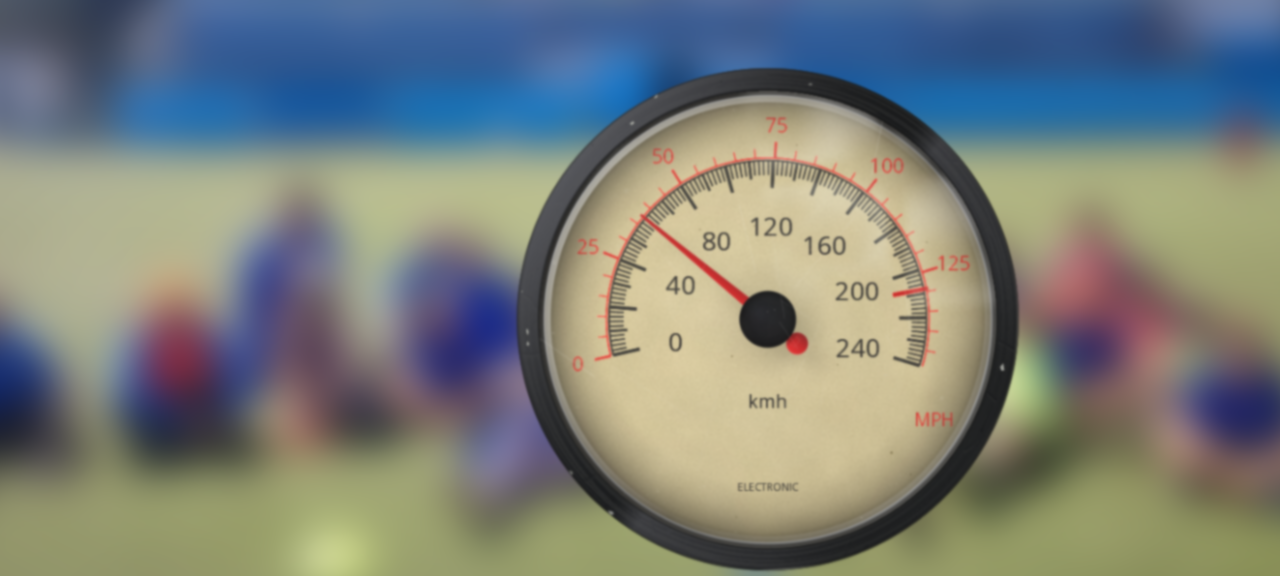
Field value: {"value": 60, "unit": "km/h"}
